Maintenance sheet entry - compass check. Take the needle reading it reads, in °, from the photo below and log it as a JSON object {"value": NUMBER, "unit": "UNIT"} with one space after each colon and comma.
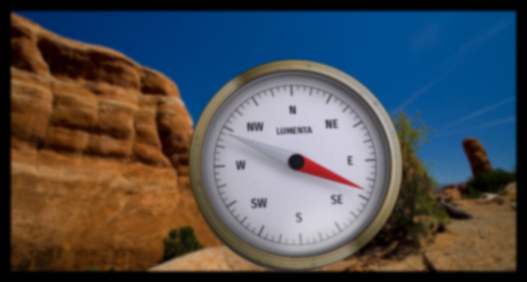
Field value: {"value": 115, "unit": "°"}
